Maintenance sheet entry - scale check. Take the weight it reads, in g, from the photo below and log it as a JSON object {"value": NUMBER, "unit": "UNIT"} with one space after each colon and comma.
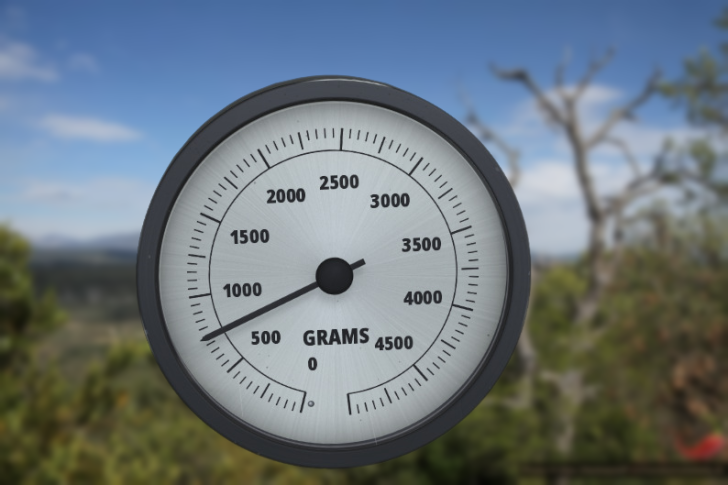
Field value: {"value": 750, "unit": "g"}
